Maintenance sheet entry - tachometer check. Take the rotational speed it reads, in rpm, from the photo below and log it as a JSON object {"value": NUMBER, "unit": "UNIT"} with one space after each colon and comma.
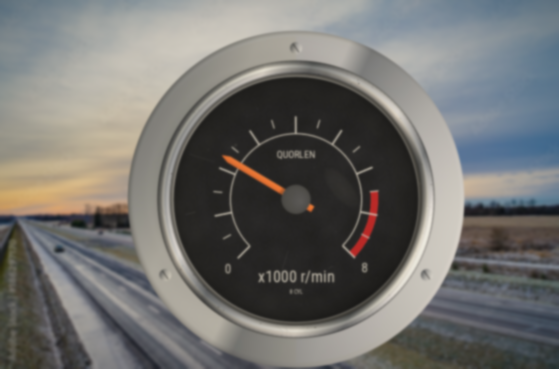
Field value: {"value": 2250, "unit": "rpm"}
